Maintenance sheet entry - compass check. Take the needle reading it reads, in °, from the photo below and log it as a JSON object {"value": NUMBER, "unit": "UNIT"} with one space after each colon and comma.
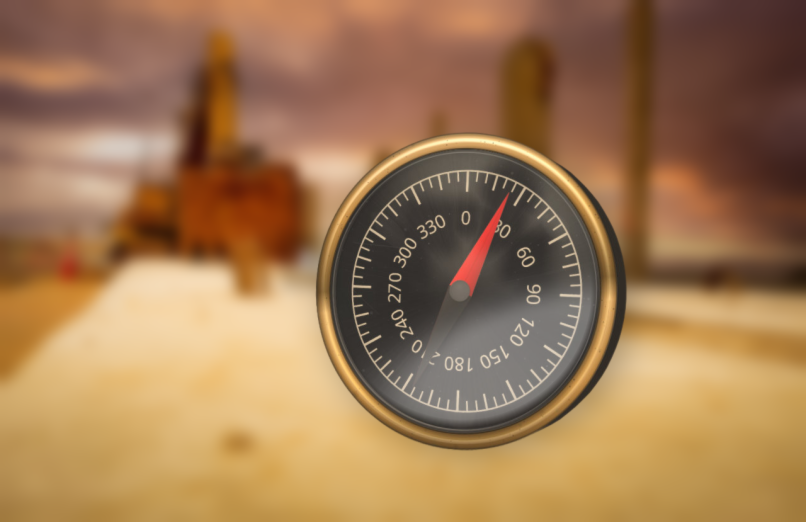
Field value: {"value": 25, "unit": "°"}
